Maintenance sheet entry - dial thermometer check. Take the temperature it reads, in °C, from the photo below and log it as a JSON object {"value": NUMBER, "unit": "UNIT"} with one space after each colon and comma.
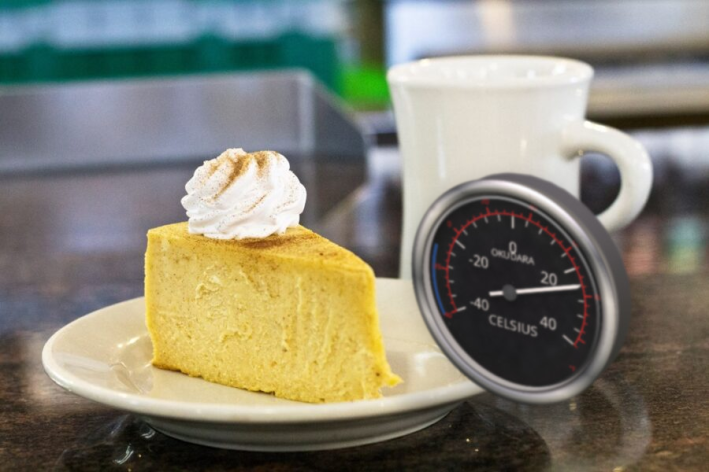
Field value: {"value": 24, "unit": "°C"}
